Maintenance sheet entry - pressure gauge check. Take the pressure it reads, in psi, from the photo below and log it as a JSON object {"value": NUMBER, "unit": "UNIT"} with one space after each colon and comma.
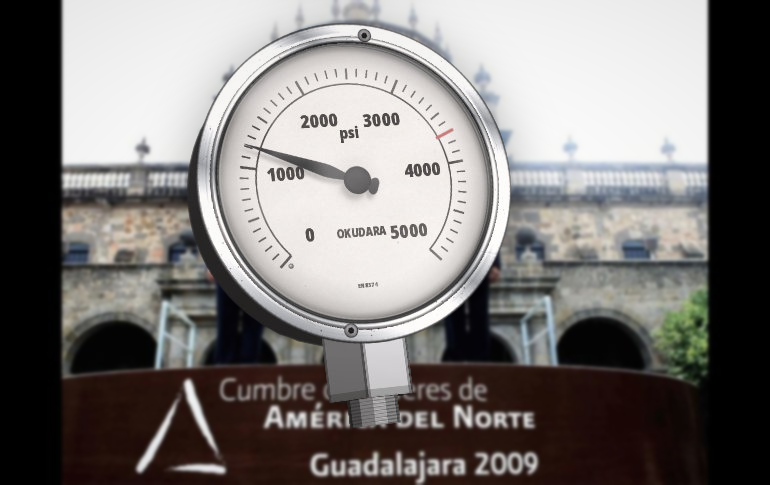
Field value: {"value": 1200, "unit": "psi"}
